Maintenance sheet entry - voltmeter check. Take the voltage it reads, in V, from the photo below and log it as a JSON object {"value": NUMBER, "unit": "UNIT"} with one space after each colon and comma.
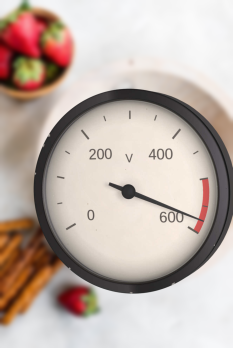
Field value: {"value": 575, "unit": "V"}
